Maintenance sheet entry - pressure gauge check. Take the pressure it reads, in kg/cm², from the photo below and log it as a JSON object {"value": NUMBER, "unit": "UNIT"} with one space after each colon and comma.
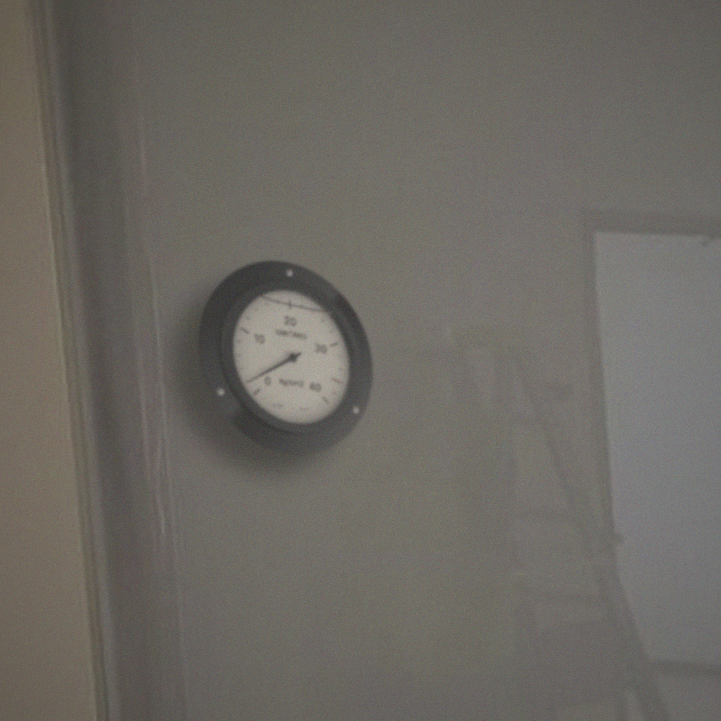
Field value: {"value": 2, "unit": "kg/cm²"}
